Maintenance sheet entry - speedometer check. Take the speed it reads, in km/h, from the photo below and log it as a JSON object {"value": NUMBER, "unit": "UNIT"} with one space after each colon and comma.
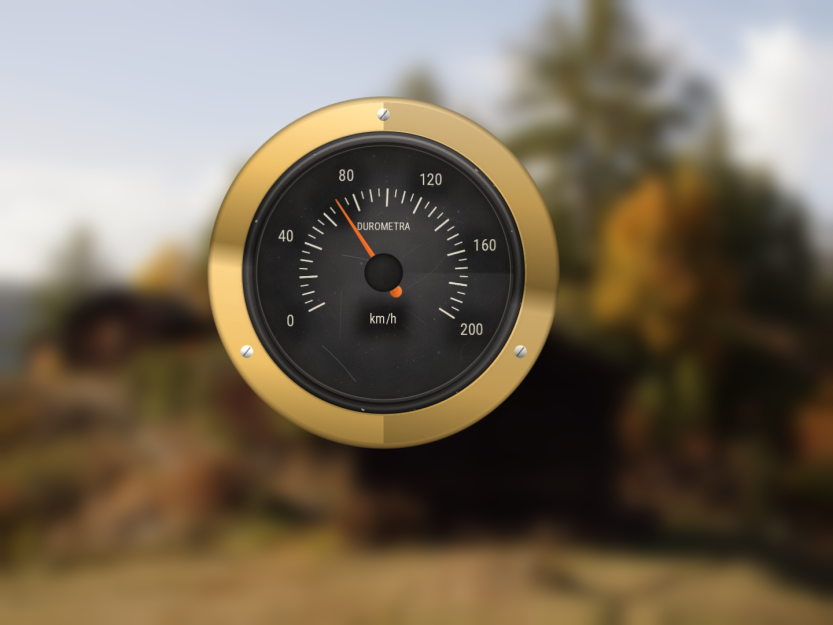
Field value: {"value": 70, "unit": "km/h"}
